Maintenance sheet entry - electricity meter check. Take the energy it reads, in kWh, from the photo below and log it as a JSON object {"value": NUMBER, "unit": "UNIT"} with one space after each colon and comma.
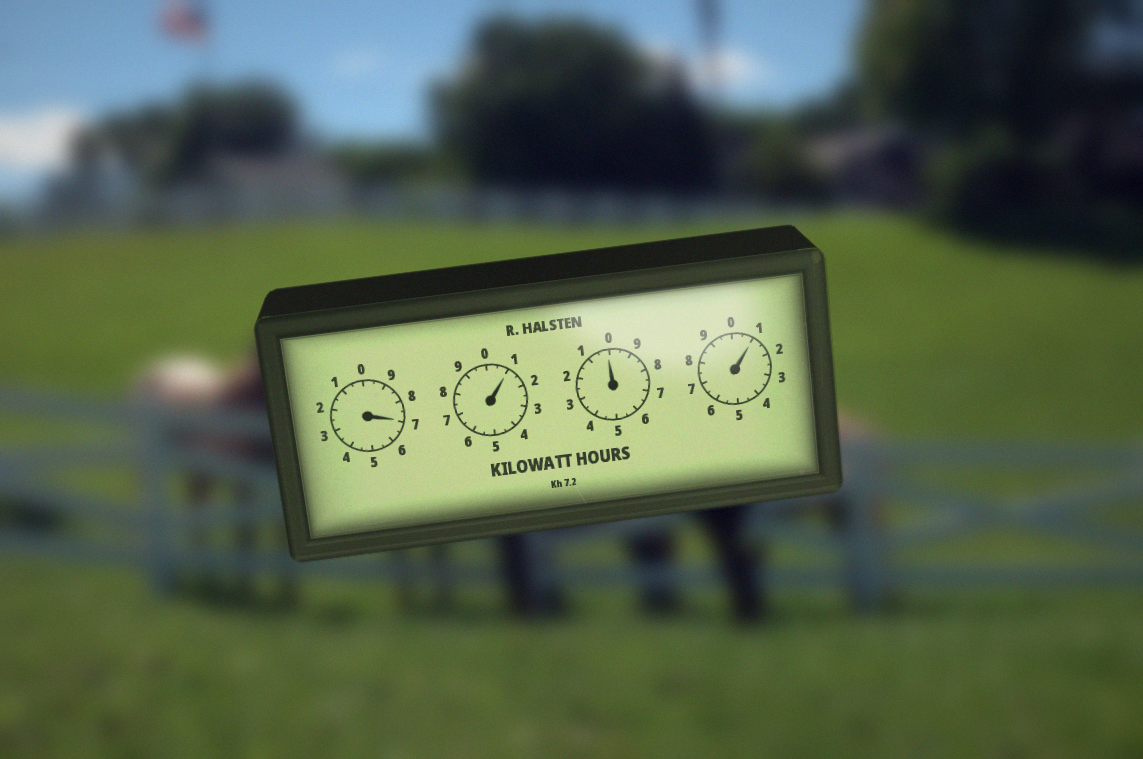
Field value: {"value": 7101, "unit": "kWh"}
